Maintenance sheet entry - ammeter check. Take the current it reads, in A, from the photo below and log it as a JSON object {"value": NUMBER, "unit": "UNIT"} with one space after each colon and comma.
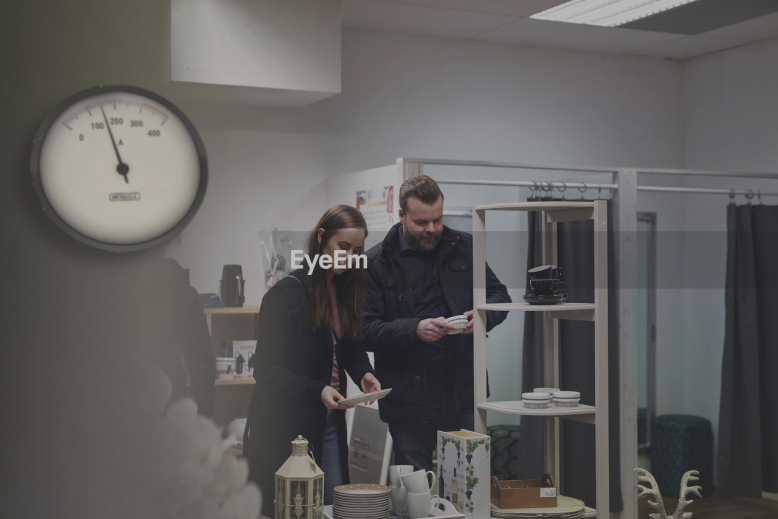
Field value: {"value": 150, "unit": "A"}
